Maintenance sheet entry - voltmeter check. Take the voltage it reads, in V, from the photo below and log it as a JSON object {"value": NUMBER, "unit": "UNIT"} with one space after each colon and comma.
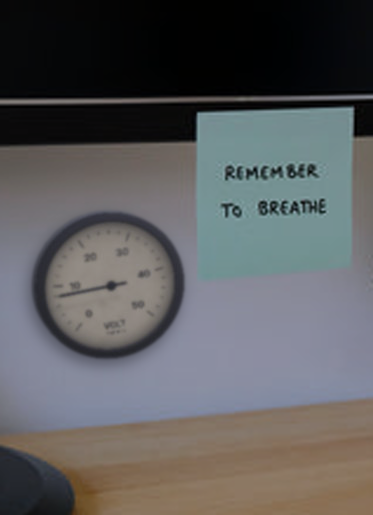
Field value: {"value": 8, "unit": "V"}
